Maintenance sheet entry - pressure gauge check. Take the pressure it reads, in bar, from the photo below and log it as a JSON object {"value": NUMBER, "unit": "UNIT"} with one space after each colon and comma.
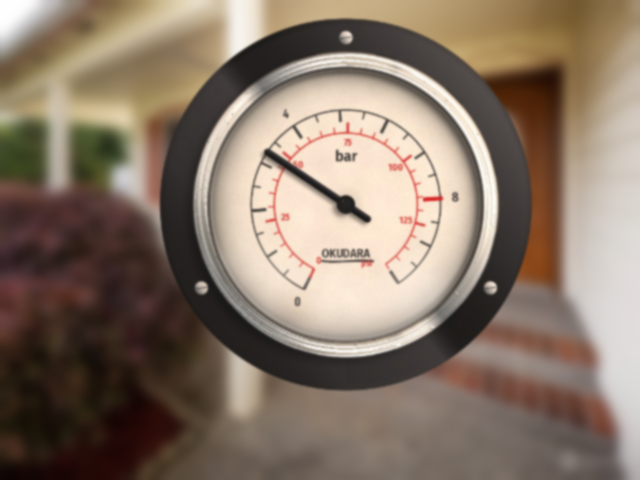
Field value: {"value": 3.25, "unit": "bar"}
